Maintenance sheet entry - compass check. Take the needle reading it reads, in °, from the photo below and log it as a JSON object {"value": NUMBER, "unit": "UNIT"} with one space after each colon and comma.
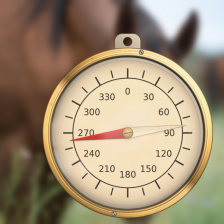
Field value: {"value": 262.5, "unit": "°"}
